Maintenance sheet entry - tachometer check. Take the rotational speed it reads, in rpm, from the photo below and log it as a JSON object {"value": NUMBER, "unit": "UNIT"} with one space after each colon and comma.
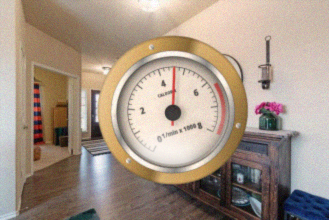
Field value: {"value": 4600, "unit": "rpm"}
